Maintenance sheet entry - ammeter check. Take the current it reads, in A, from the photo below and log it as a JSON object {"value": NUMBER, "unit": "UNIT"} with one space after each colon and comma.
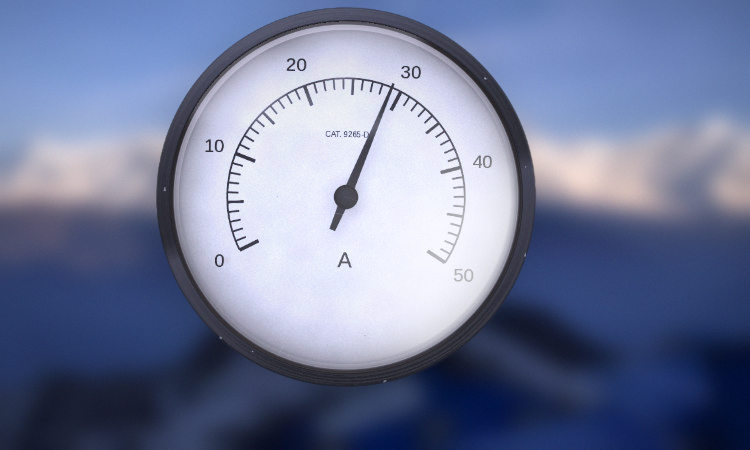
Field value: {"value": 29, "unit": "A"}
